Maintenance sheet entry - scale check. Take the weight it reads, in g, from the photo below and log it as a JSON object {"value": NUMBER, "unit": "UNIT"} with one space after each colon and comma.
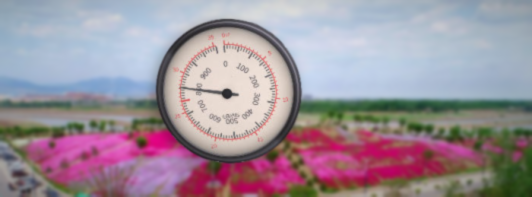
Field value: {"value": 800, "unit": "g"}
